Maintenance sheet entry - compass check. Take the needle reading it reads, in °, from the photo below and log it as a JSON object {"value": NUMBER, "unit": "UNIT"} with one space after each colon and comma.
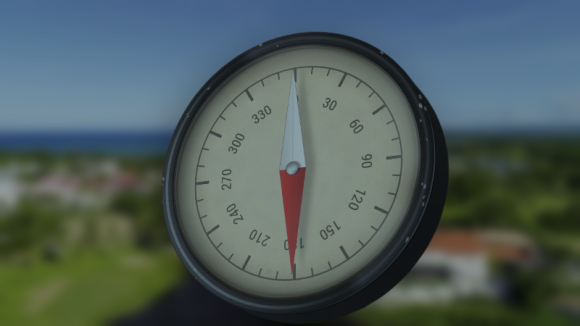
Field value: {"value": 180, "unit": "°"}
